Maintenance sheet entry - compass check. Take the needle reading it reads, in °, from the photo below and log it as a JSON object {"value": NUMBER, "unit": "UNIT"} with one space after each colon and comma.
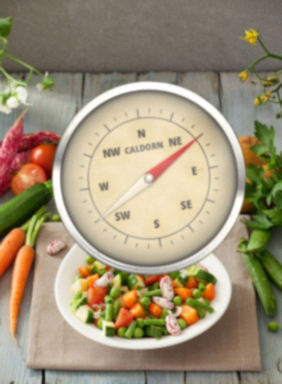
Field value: {"value": 60, "unit": "°"}
